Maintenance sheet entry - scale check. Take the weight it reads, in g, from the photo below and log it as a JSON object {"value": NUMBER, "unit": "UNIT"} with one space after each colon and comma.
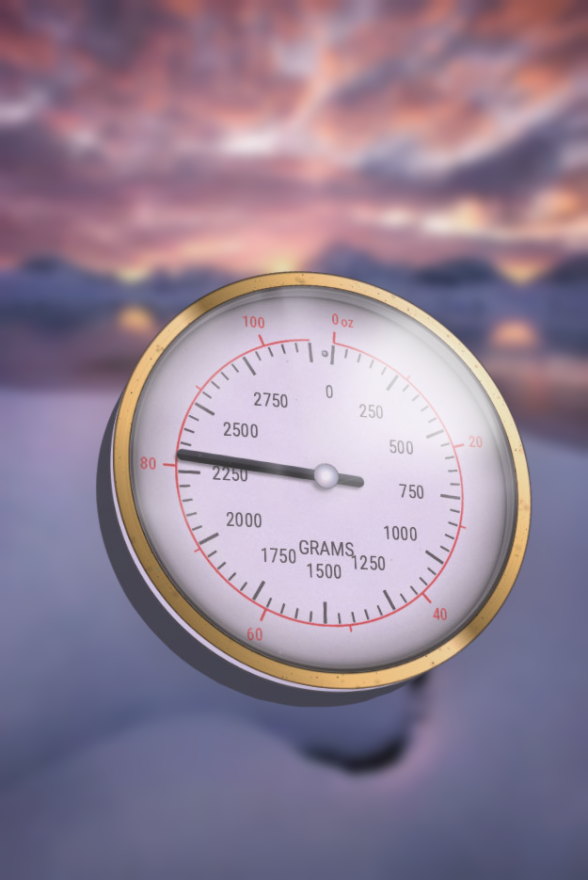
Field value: {"value": 2300, "unit": "g"}
